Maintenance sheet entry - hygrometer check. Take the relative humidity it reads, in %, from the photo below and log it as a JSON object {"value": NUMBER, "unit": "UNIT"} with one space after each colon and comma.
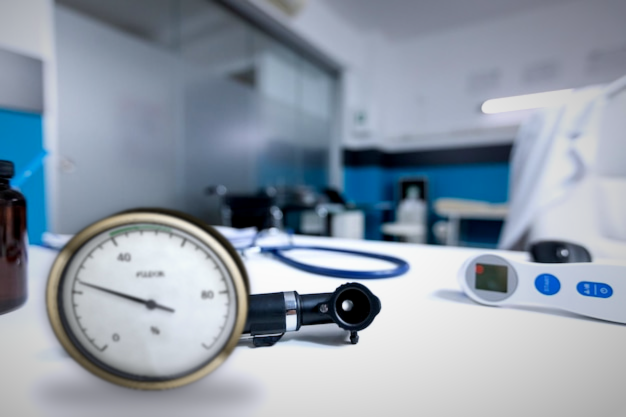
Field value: {"value": 24, "unit": "%"}
